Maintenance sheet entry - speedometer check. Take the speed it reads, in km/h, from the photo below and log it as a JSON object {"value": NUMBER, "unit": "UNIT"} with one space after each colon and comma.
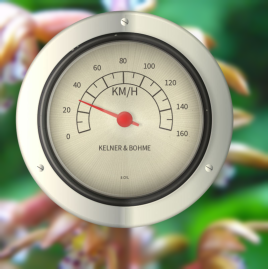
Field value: {"value": 30, "unit": "km/h"}
